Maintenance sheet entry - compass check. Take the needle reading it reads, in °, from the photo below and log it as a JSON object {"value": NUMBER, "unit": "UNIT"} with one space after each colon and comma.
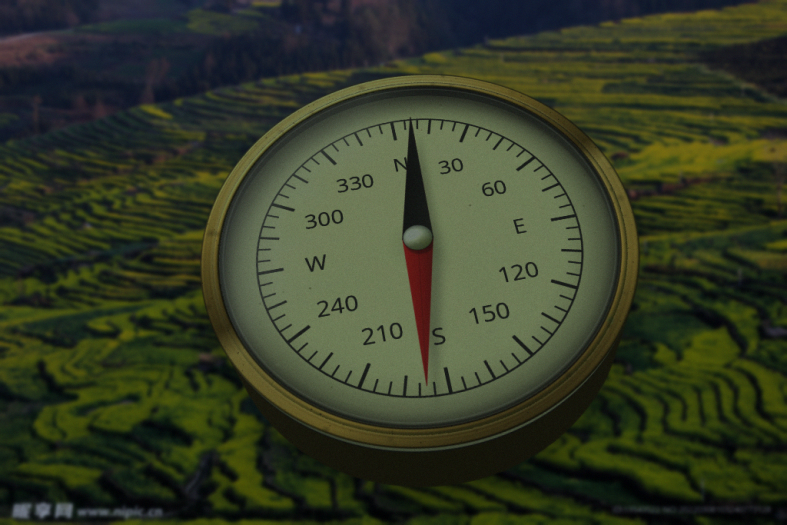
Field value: {"value": 187.5, "unit": "°"}
